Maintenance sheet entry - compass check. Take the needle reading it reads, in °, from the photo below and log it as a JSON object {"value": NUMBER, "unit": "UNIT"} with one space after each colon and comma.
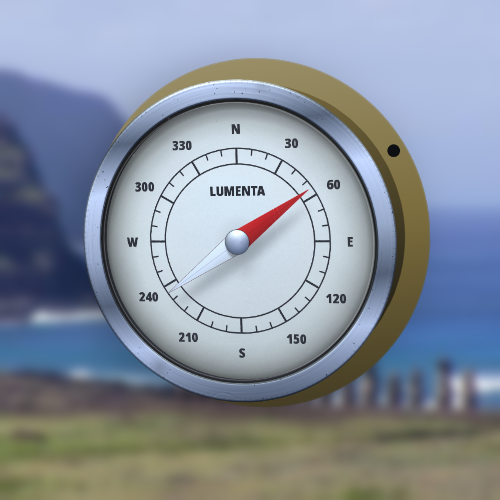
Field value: {"value": 55, "unit": "°"}
